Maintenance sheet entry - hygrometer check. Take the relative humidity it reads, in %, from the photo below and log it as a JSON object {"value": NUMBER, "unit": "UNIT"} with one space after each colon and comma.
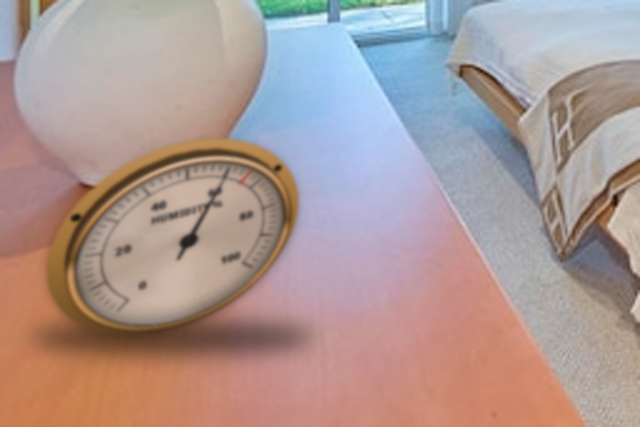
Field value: {"value": 60, "unit": "%"}
